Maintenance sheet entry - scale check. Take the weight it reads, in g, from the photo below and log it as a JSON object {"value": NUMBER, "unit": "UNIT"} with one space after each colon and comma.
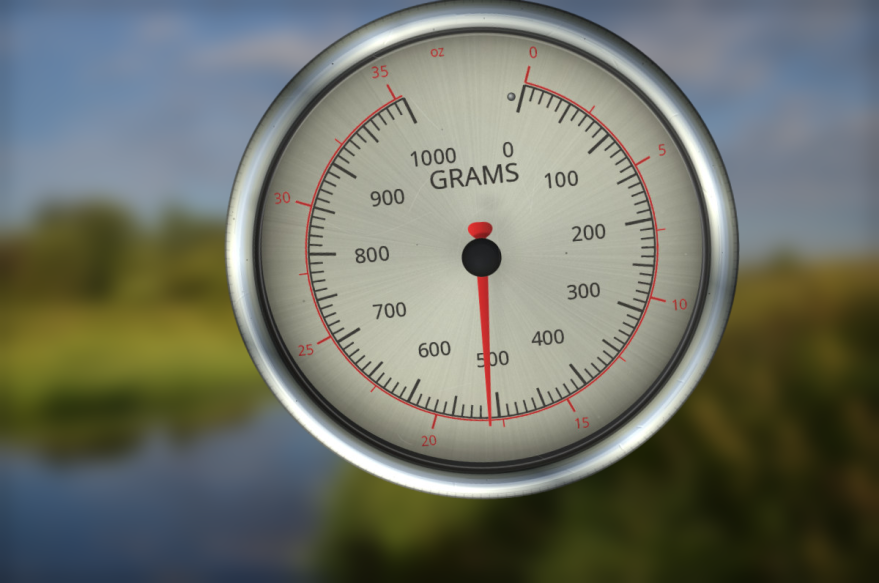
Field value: {"value": 510, "unit": "g"}
